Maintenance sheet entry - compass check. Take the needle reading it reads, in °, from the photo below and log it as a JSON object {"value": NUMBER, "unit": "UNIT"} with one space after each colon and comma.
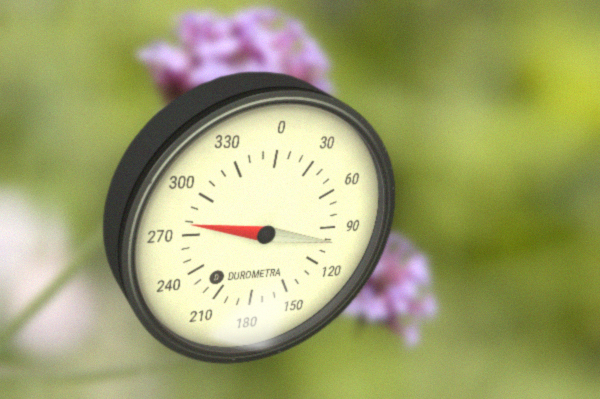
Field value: {"value": 280, "unit": "°"}
